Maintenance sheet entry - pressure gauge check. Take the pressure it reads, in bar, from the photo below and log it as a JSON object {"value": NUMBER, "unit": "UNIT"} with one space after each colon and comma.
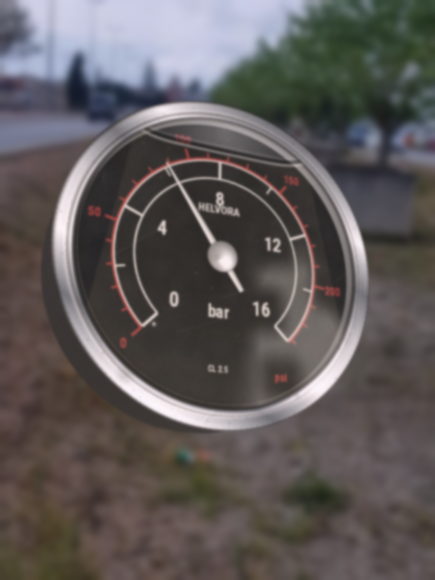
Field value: {"value": 6, "unit": "bar"}
